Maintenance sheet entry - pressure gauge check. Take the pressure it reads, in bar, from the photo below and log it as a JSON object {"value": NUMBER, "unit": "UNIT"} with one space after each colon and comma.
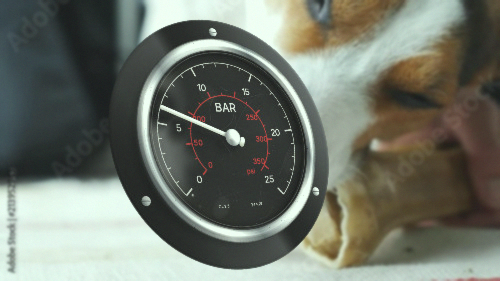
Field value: {"value": 6, "unit": "bar"}
